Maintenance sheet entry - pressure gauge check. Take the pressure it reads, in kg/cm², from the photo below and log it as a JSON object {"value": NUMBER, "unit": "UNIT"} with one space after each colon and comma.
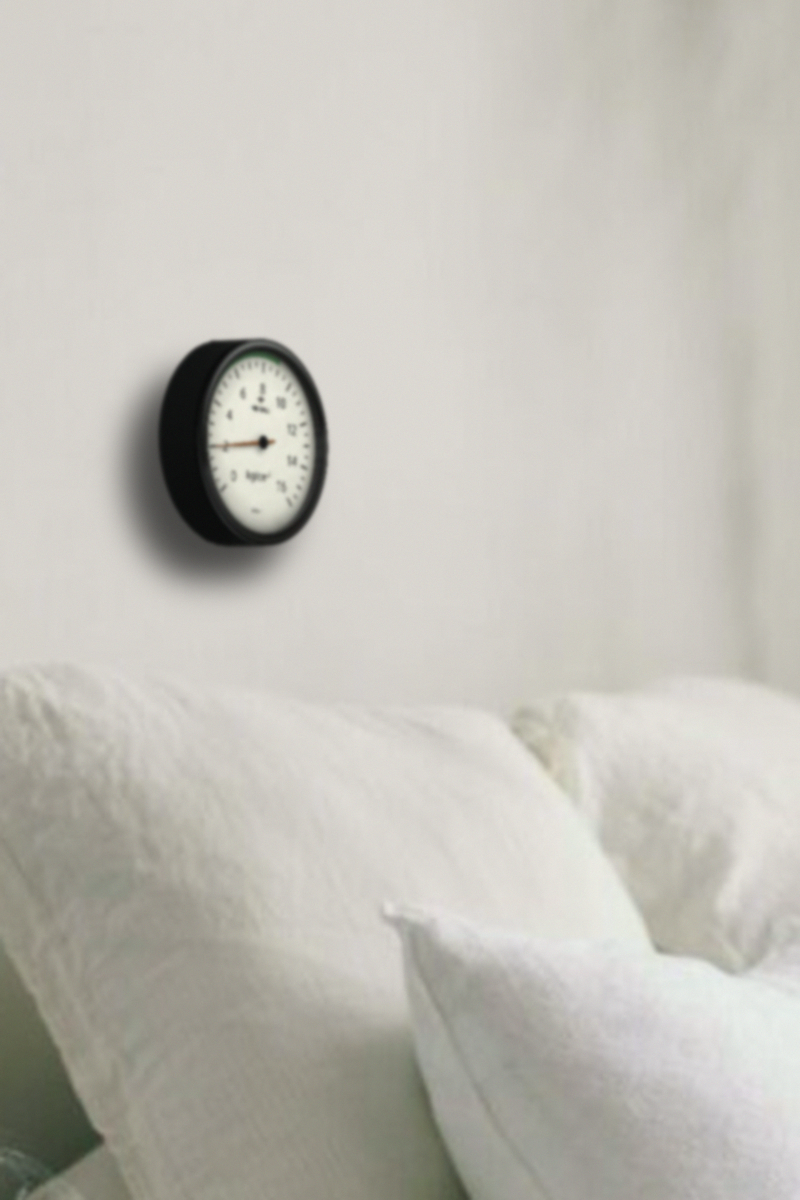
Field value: {"value": 2, "unit": "kg/cm²"}
